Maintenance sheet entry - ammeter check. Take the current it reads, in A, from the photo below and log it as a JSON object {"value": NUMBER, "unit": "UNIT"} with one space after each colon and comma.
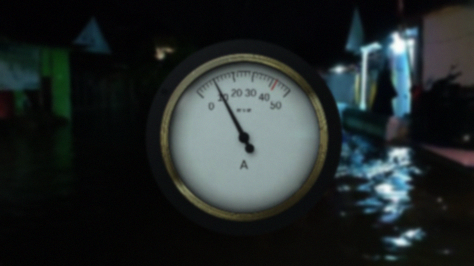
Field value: {"value": 10, "unit": "A"}
